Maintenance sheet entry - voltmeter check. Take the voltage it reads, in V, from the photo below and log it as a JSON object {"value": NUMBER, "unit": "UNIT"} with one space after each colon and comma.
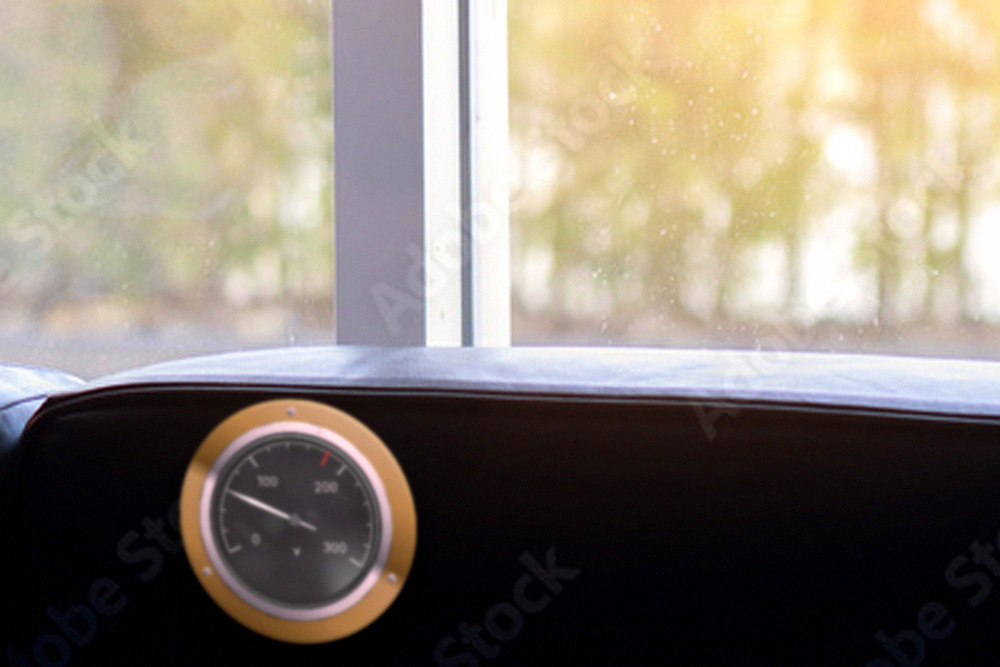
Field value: {"value": 60, "unit": "V"}
